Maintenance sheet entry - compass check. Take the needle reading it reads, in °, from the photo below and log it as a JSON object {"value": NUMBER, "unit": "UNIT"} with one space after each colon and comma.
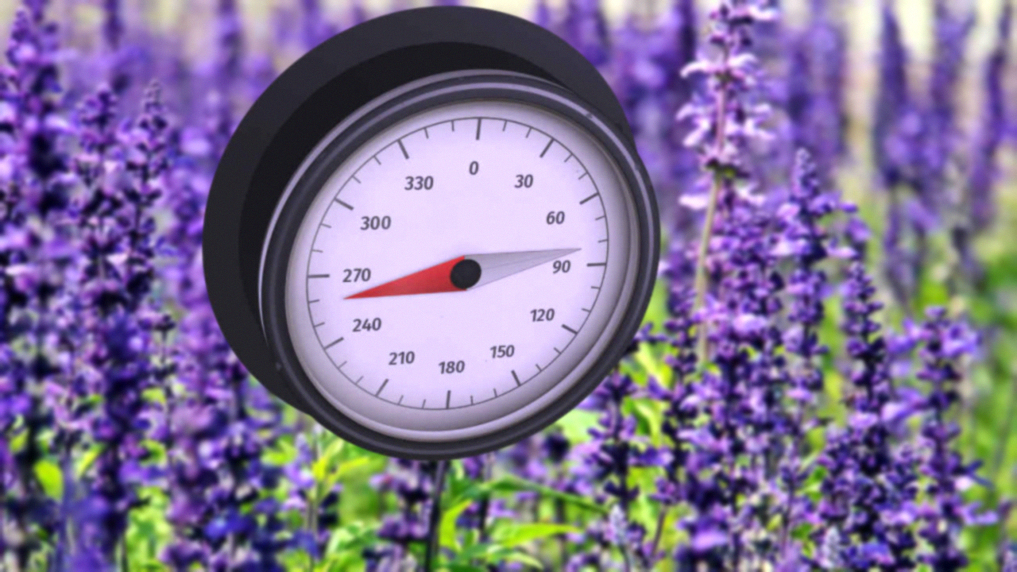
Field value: {"value": 260, "unit": "°"}
